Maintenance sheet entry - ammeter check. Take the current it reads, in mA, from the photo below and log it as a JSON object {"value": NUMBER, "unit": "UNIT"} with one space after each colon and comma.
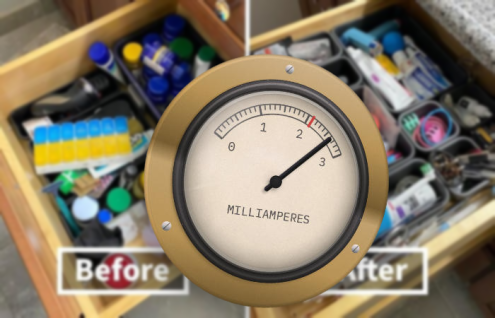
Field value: {"value": 2.6, "unit": "mA"}
